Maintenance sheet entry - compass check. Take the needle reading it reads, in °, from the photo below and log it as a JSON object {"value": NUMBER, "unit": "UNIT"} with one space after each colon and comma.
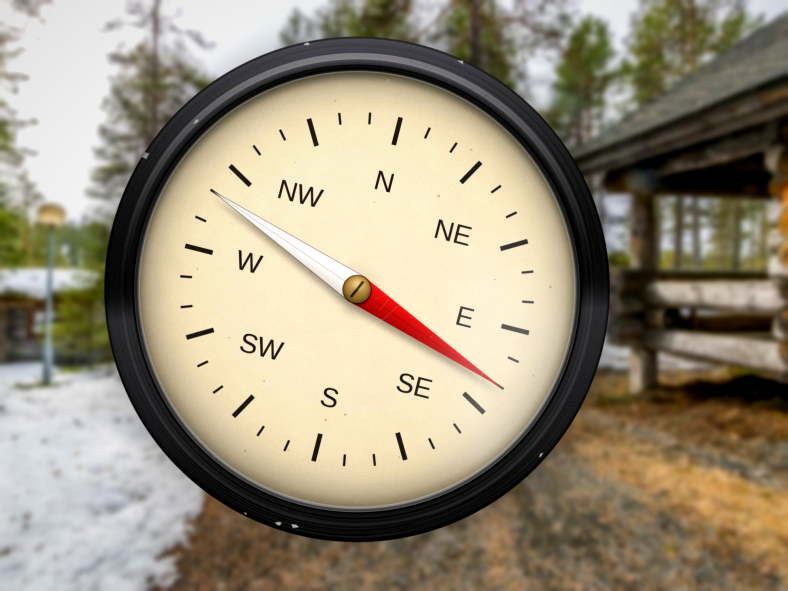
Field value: {"value": 110, "unit": "°"}
